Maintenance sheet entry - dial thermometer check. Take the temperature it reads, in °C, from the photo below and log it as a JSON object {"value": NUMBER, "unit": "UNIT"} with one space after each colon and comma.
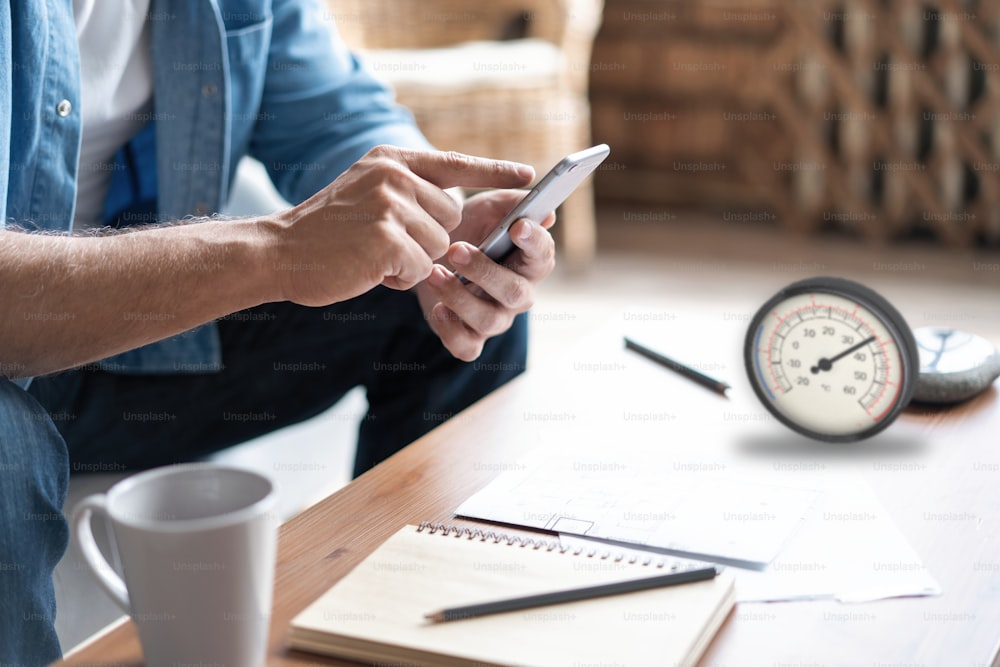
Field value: {"value": 35, "unit": "°C"}
